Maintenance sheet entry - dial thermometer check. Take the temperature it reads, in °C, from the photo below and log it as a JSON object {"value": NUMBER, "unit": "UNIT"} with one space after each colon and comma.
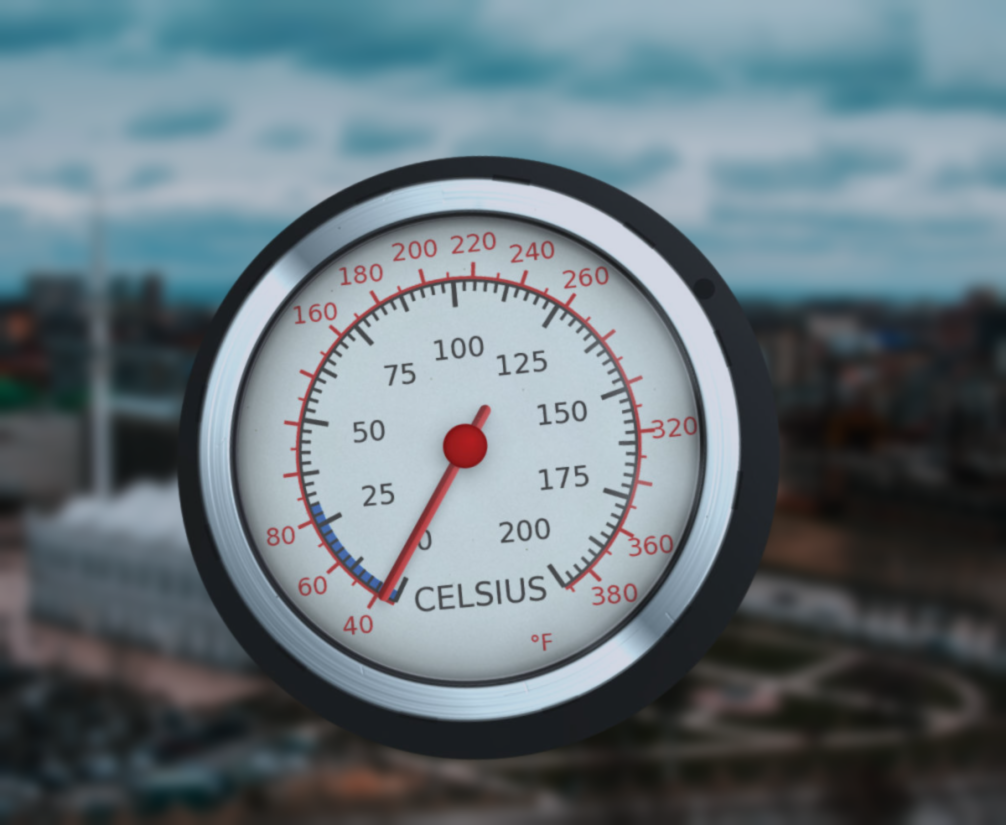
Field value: {"value": 2.5, "unit": "°C"}
